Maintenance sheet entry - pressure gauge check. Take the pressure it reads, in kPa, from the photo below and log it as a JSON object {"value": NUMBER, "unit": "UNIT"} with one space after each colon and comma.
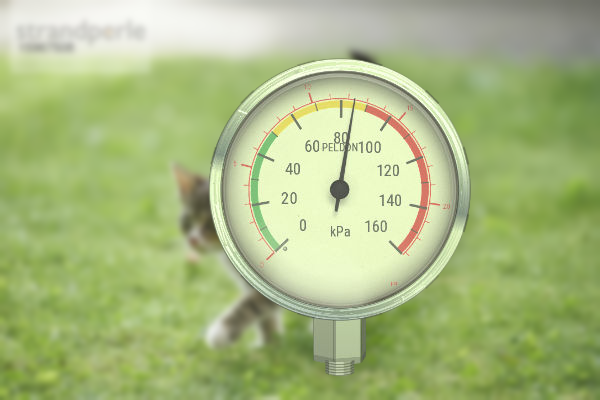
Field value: {"value": 85, "unit": "kPa"}
